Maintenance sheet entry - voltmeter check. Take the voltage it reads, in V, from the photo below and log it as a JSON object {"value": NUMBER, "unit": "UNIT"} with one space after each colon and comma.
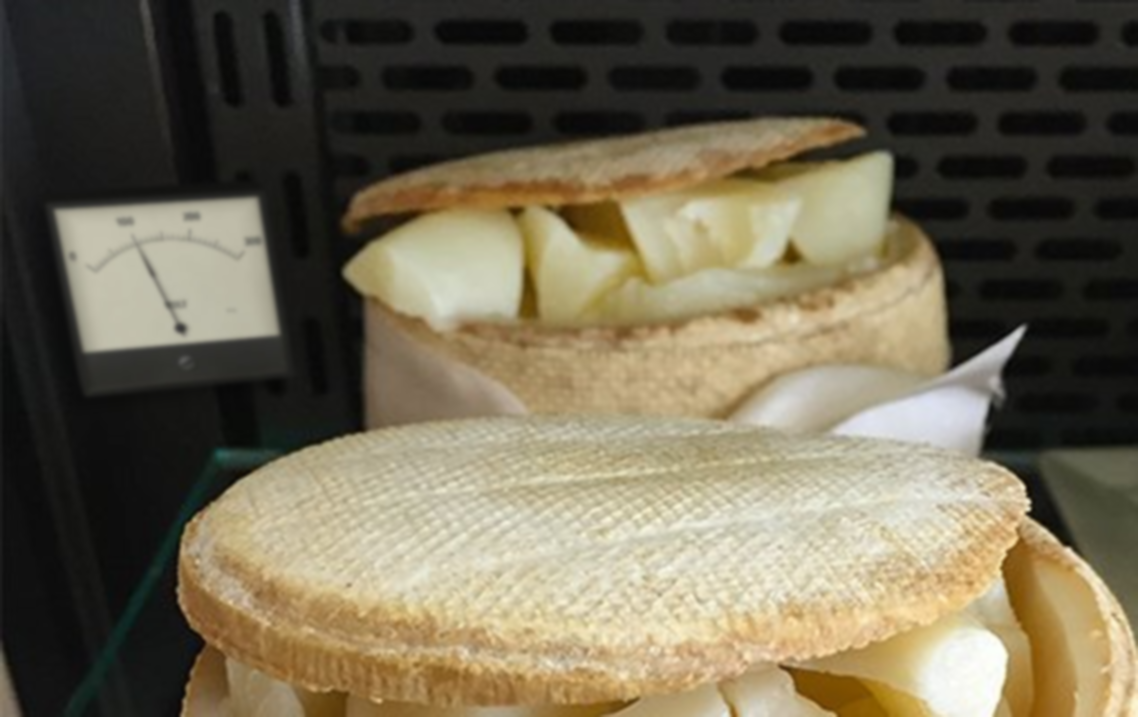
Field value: {"value": 100, "unit": "V"}
